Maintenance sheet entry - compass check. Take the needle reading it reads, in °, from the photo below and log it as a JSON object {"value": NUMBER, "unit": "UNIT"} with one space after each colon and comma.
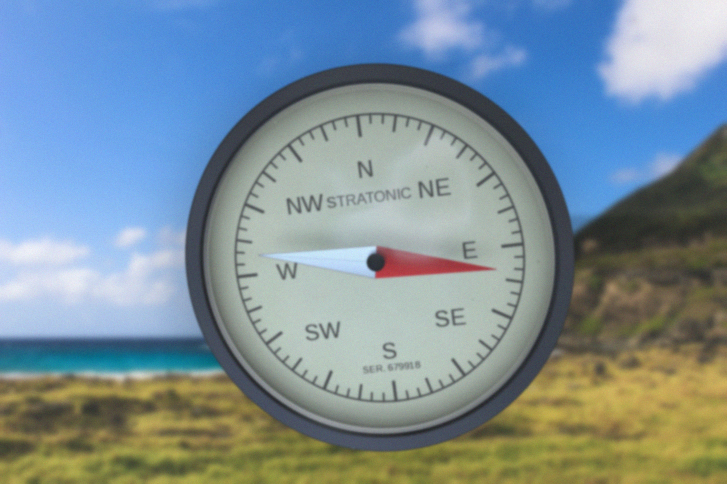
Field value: {"value": 100, "unit": "°"}
